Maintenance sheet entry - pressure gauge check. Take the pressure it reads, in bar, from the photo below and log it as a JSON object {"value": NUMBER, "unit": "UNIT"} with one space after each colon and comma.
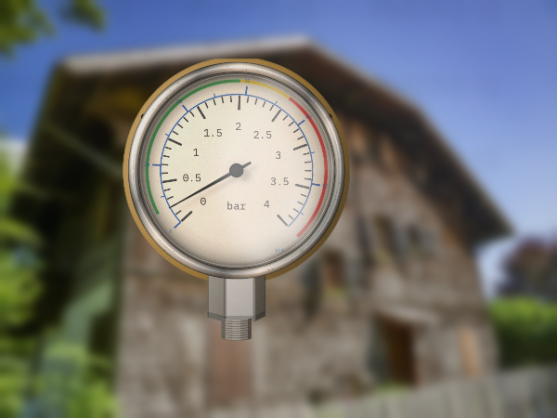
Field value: {"value": 0.2, "unit": "bar"}
